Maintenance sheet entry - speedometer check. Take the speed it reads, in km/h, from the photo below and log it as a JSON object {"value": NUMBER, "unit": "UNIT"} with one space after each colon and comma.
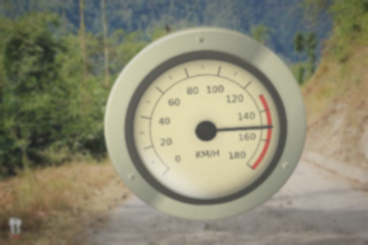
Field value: {"value": 150, "unit": "km/h"}
